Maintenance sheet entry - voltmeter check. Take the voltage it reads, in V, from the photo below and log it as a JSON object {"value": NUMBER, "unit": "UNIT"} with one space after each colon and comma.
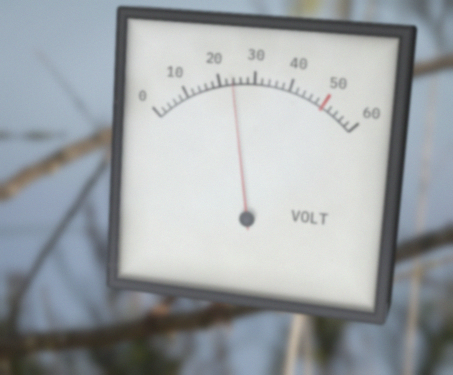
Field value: {"value": 24, "unit": "V"}
